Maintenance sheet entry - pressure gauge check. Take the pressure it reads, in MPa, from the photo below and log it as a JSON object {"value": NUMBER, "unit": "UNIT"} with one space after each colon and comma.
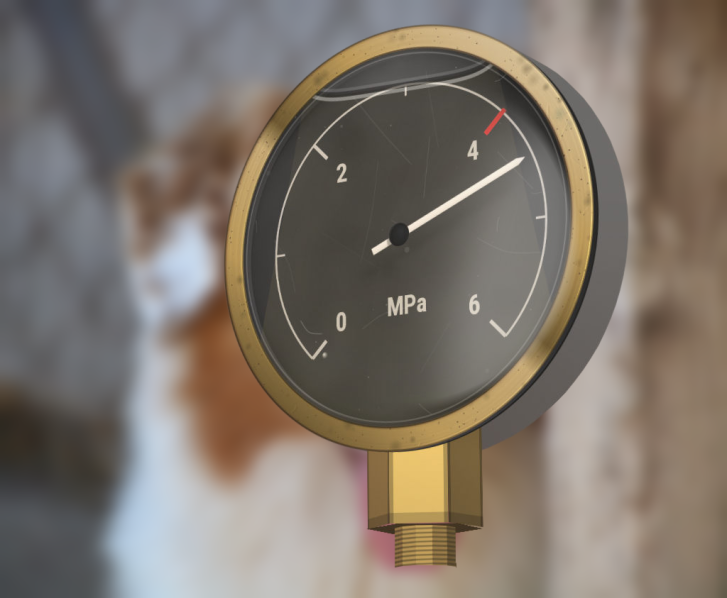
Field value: {"value": 4.5, "unit": "MPa"}
